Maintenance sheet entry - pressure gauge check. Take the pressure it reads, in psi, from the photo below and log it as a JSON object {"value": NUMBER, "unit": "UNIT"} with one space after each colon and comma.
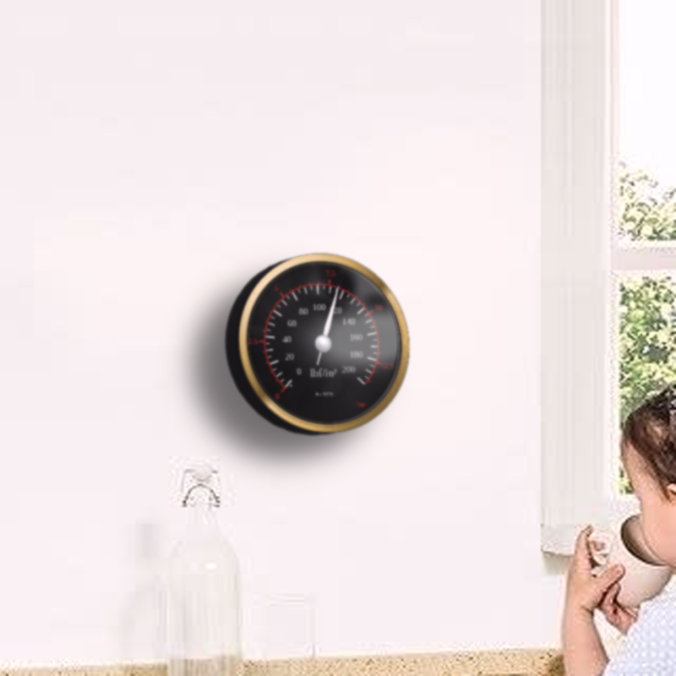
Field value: {"value": 115, "unit": "psi"}
